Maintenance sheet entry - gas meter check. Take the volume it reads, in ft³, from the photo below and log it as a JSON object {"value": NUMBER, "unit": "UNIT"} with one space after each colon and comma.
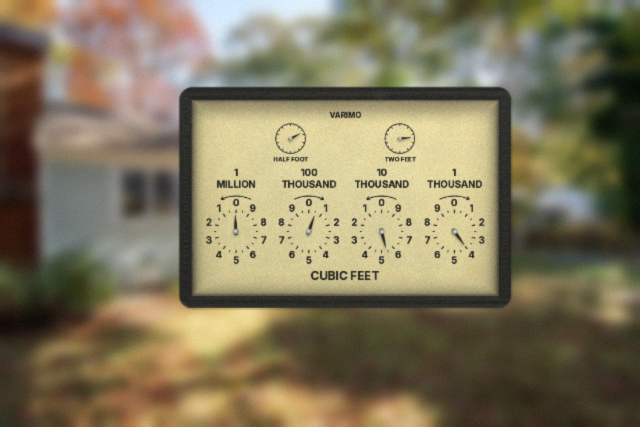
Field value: {"value": 5400, "unit": "ft³"}
